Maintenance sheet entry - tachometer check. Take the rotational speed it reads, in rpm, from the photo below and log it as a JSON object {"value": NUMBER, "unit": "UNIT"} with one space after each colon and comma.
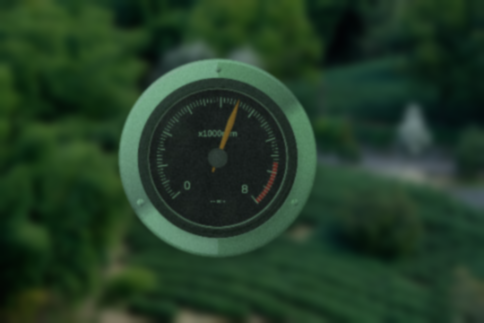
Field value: {"value": 4500, "unit": "rpm"}
